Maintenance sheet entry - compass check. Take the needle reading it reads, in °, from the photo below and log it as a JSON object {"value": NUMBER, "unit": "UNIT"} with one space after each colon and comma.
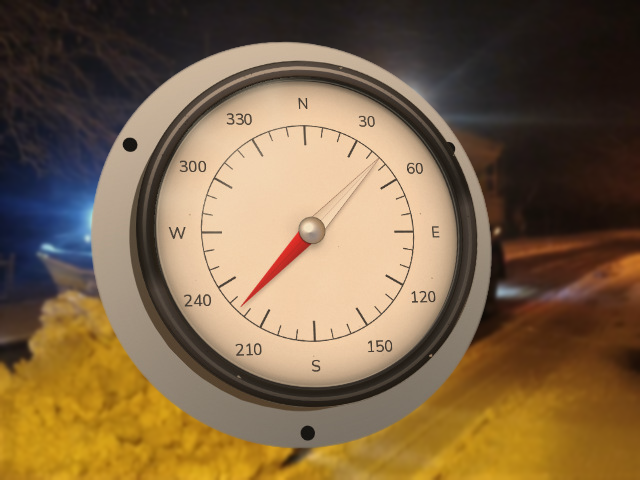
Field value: {"value": 225, "unit": "°"}
